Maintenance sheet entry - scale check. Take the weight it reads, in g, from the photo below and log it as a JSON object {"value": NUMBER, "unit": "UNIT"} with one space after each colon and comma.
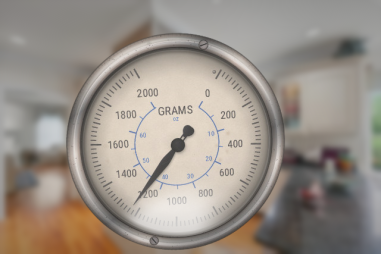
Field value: {"value": 1240, "unit": "g"}
